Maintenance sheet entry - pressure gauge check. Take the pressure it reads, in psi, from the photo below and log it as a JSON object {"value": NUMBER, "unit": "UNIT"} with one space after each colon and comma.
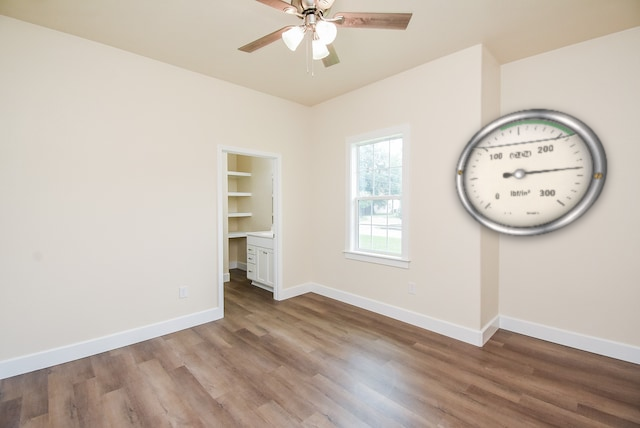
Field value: {"value": 250, "unit": "psi"}
